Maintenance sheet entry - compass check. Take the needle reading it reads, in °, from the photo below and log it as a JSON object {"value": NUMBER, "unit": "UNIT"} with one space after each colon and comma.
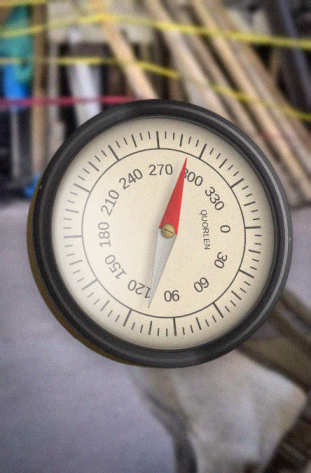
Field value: {"value": 290, "unit": "°"}
